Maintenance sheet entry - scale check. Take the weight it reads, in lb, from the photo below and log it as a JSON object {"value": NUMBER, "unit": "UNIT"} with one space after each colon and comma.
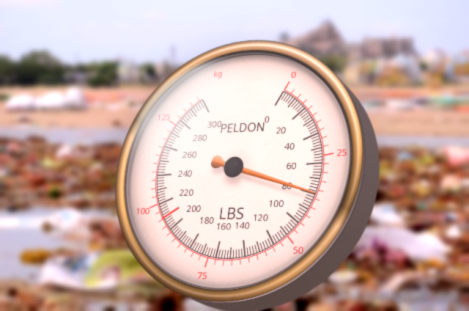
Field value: {"value": 80, "unit": "lb"}
